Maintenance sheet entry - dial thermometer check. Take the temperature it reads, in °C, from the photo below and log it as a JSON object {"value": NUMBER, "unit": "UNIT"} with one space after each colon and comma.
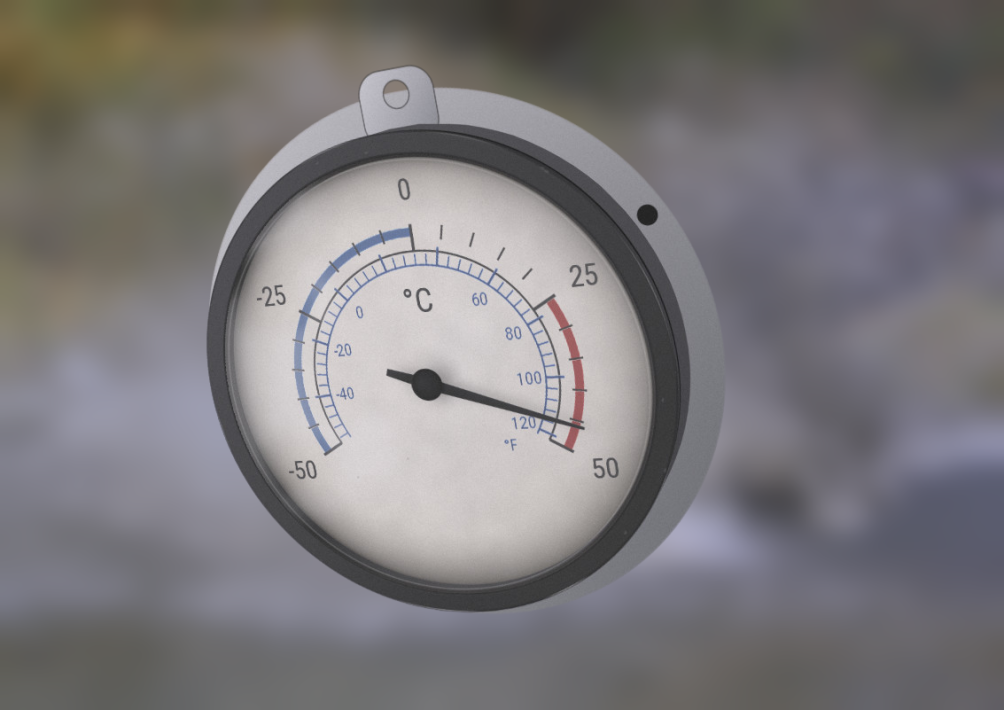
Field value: {"value": 45, "unit": "°C"}
